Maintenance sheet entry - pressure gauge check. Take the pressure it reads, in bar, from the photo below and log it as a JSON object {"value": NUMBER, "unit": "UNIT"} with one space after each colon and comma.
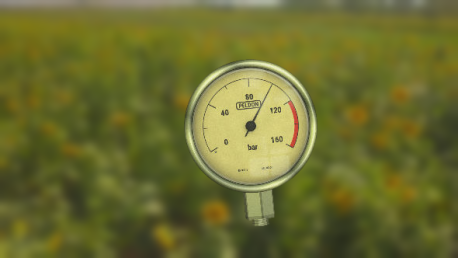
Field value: {"value": 100, "unit": "bar"}
